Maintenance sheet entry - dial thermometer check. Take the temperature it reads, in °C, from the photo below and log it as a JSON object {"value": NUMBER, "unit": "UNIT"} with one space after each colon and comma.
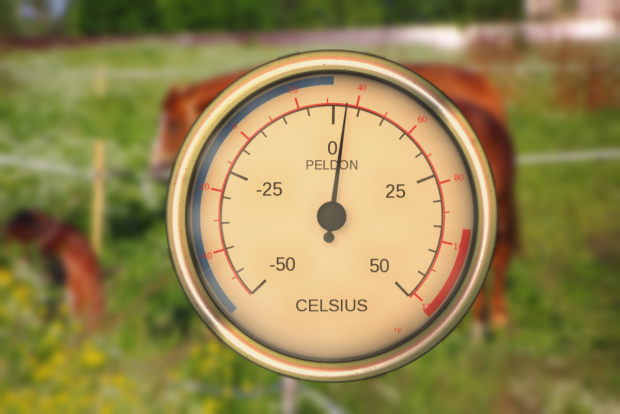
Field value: {"value": 2.5, "unit": "°C"}
